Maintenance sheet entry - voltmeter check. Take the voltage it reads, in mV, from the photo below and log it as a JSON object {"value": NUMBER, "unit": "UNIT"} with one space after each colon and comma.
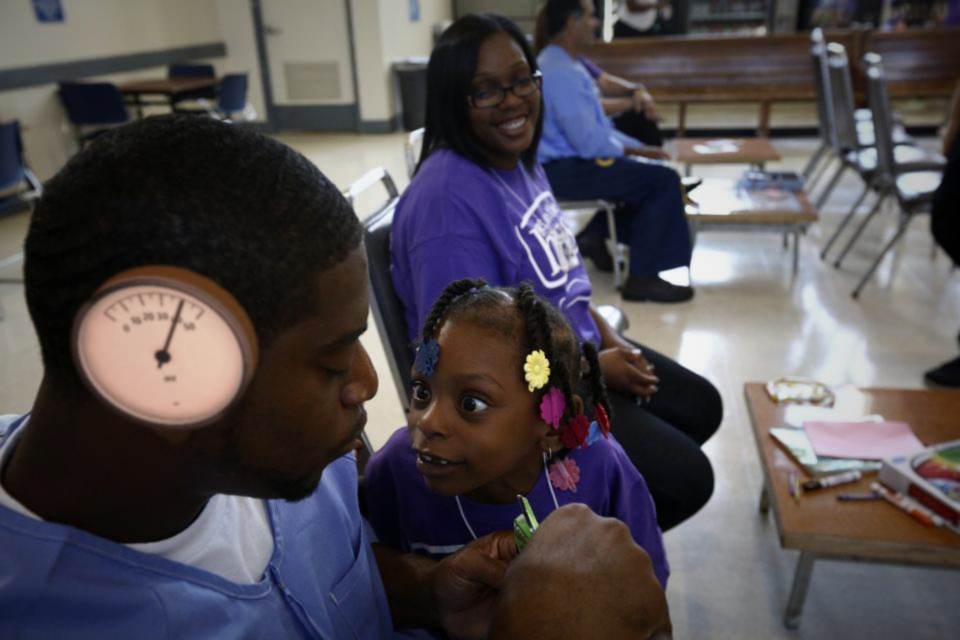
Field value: {"value": 40, "unit": "mV"}
